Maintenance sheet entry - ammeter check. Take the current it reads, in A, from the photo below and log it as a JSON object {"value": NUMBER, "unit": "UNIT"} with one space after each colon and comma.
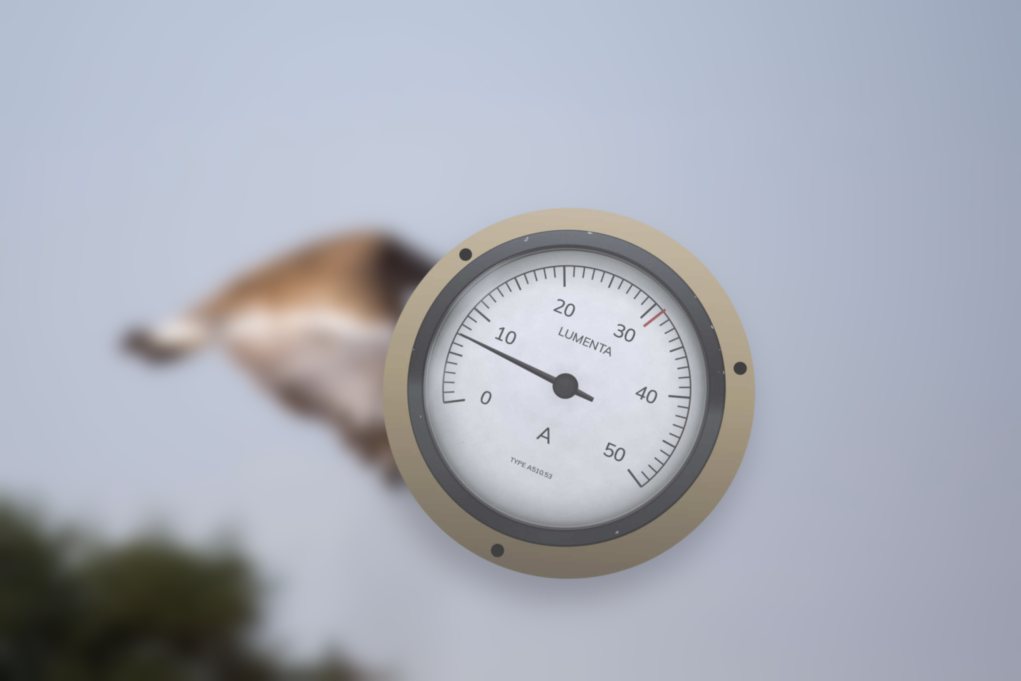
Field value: {"value": 7, "unit": "A"}
